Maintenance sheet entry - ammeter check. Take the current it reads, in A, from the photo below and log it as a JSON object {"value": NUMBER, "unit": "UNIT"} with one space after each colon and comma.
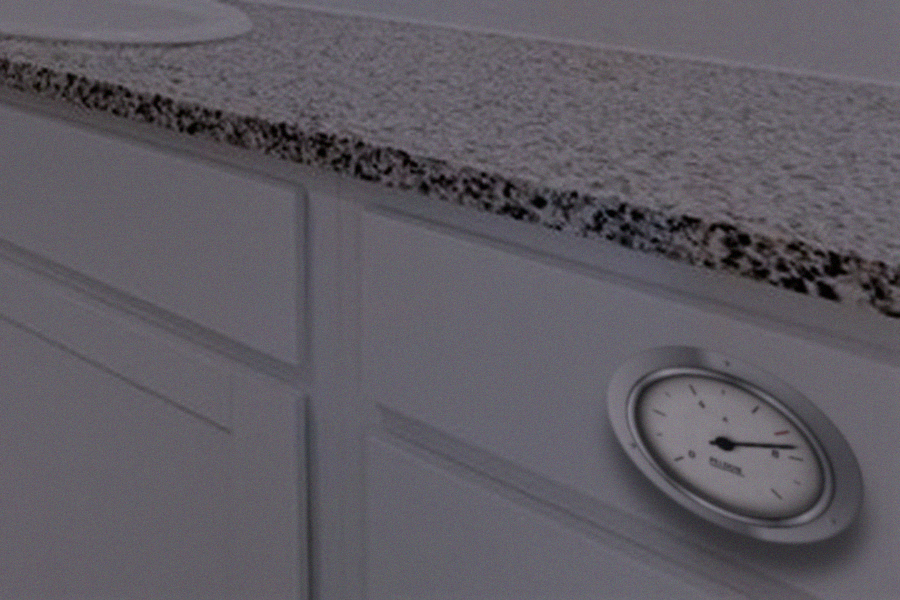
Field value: {"value": 7.5, "unit": "A"}
